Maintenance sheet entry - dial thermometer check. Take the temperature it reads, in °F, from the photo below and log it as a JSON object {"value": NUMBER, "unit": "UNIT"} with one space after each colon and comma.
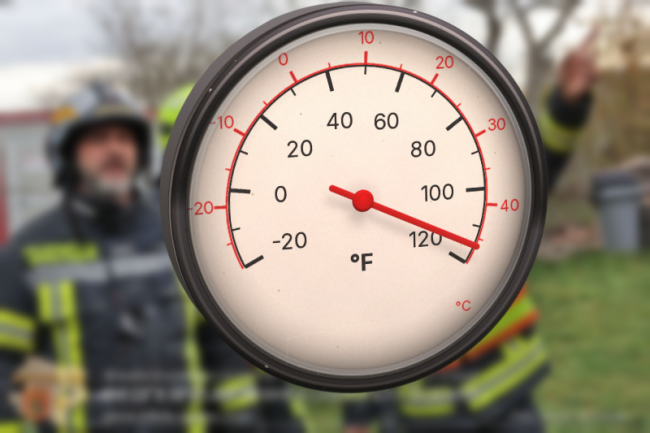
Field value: {"value": 115, "unit": "°F"}
